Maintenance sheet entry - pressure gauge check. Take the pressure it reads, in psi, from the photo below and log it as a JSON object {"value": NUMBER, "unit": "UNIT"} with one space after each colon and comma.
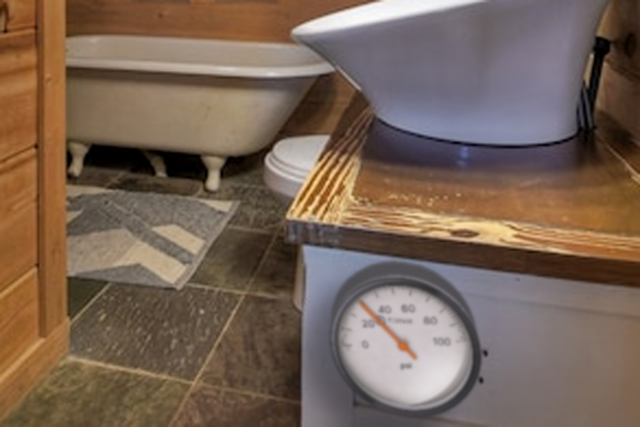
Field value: {"value": 30, "unit": "psi"}
